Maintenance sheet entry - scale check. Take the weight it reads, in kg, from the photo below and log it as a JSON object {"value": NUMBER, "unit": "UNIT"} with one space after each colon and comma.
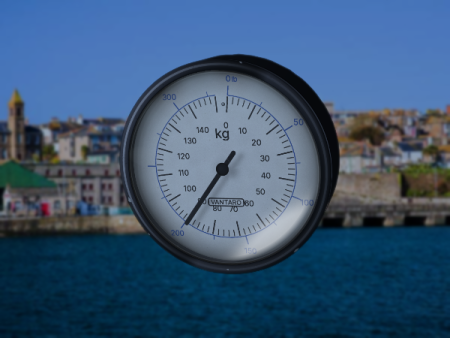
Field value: {"value": 90, "unit": "kg"}
